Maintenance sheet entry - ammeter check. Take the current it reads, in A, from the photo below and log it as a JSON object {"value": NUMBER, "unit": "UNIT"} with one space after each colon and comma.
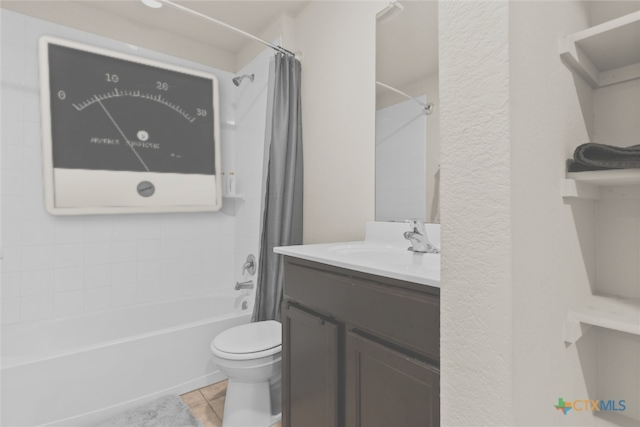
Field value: {"value": 5, "unit": "A"}
